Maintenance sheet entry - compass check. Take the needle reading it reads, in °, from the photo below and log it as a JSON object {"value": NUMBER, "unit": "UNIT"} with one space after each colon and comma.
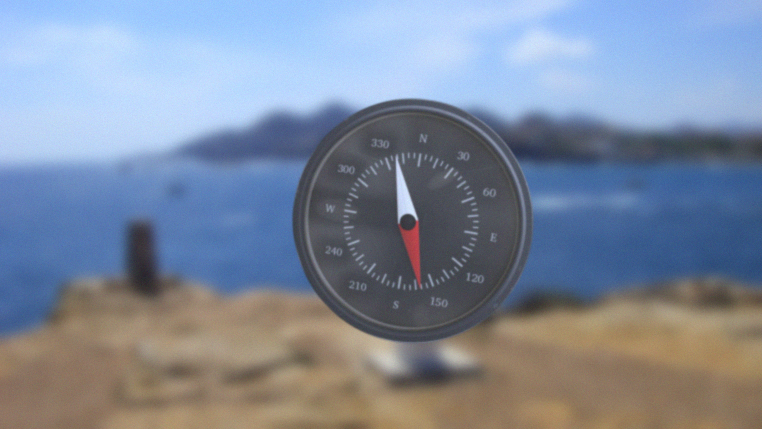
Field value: {"value": 160, "unit": "°"}
